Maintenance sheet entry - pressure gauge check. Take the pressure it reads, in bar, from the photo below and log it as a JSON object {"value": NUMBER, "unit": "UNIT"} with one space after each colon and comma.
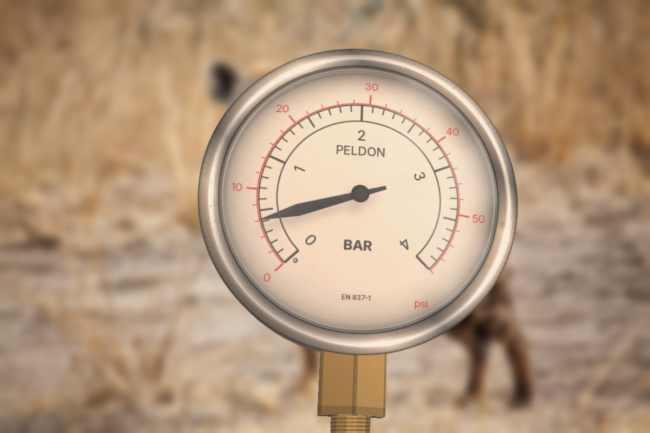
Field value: {"value": 0.4, "unit": "bar"}
